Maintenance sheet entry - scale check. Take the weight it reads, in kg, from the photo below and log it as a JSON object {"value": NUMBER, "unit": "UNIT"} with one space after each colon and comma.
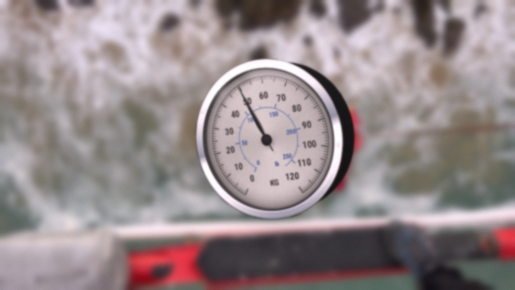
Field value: {"value": 50, "unit": "kg"}
